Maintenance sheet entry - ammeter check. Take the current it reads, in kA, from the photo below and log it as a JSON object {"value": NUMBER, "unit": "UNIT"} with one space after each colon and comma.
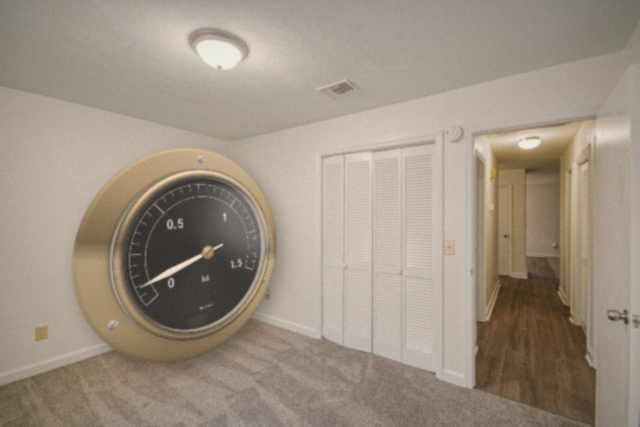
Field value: {"value": 0.1, "unit": "kA"}
